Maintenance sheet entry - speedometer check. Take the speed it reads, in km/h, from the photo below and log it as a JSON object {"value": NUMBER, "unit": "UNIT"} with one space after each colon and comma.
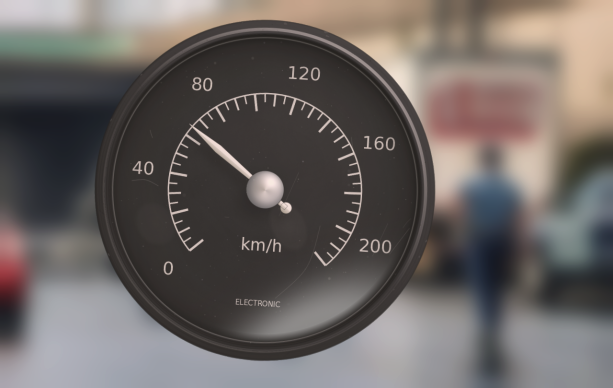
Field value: {"value": 65, "unit": "km/h"}
